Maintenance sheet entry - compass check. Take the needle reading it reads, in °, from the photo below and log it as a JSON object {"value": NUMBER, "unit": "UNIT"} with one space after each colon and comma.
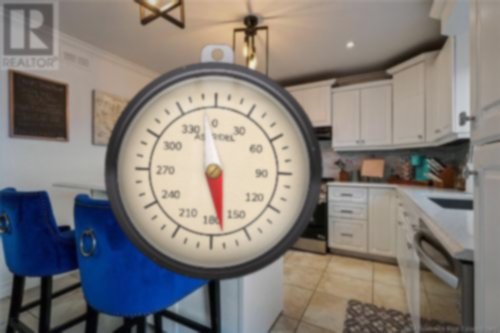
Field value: {"value": 170, "unit": "°"}
